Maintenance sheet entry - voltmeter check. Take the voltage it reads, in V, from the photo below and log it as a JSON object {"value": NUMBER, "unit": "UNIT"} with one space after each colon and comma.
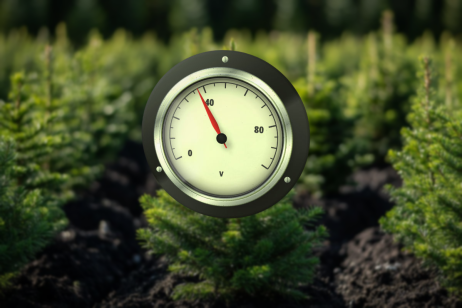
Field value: {"value": 37.5, "unit": "V"}
